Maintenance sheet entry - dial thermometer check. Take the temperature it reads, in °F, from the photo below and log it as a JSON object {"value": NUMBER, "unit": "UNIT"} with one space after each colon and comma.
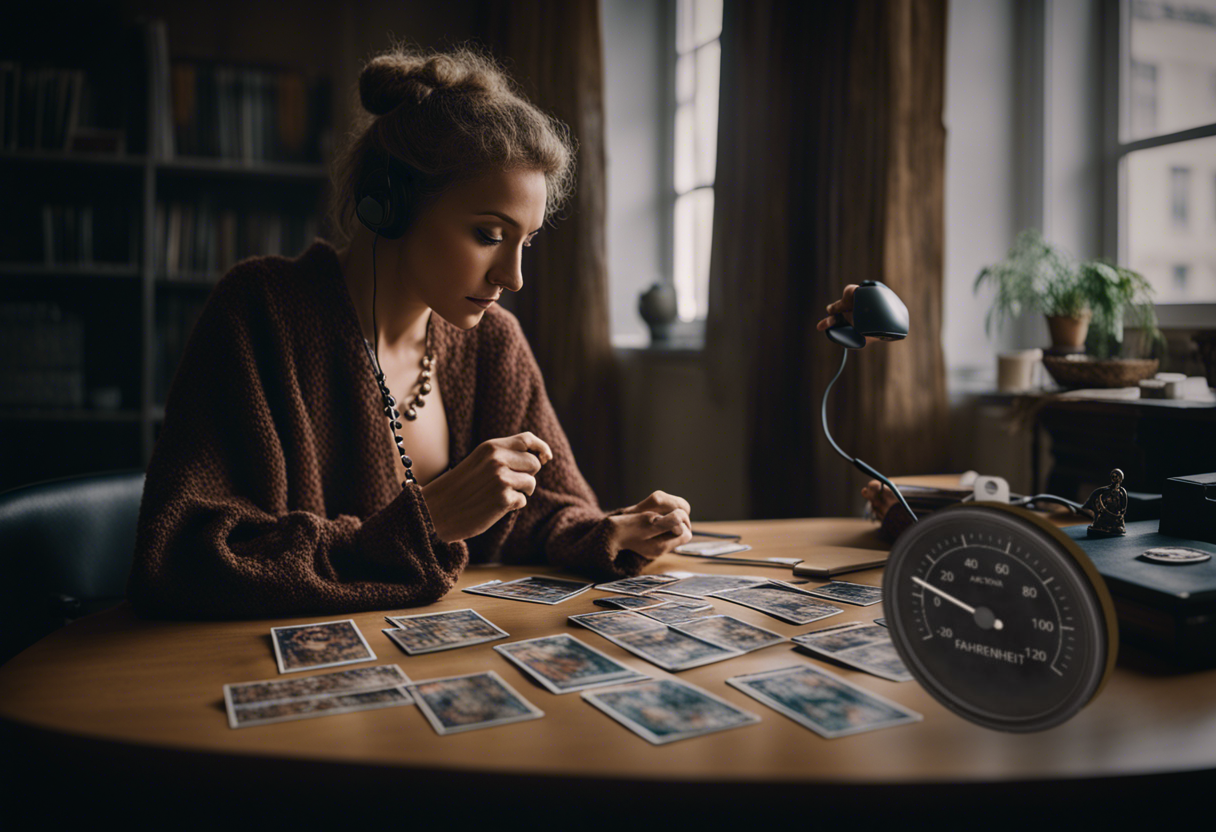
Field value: {"value": 8, "unit": "°F"}
